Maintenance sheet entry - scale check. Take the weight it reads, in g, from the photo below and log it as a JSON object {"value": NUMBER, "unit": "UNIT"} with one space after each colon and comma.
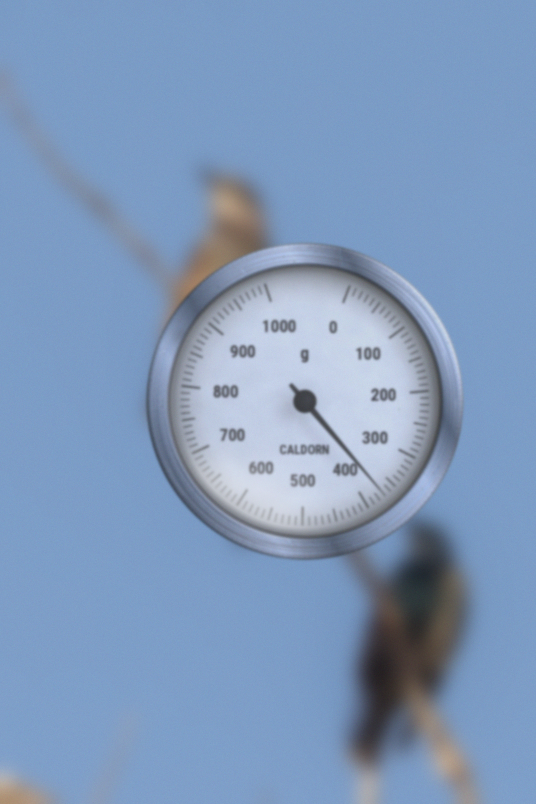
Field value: {"value": 370, "unit": "g"}
